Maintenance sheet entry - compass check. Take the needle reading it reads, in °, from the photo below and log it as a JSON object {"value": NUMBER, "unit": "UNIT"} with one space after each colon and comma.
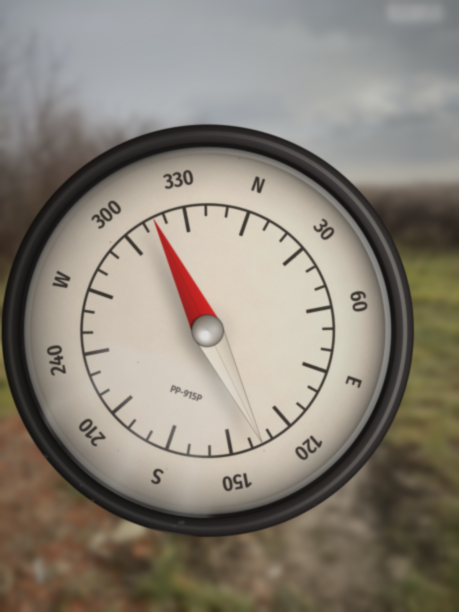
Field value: {"value": 315, "unit": "°"}
